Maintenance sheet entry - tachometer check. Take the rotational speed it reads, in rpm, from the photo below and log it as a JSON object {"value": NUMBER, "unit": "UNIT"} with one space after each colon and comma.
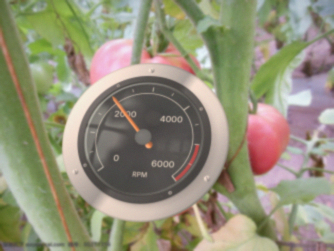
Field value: {"value": 2000, "unit": "rpm"}
